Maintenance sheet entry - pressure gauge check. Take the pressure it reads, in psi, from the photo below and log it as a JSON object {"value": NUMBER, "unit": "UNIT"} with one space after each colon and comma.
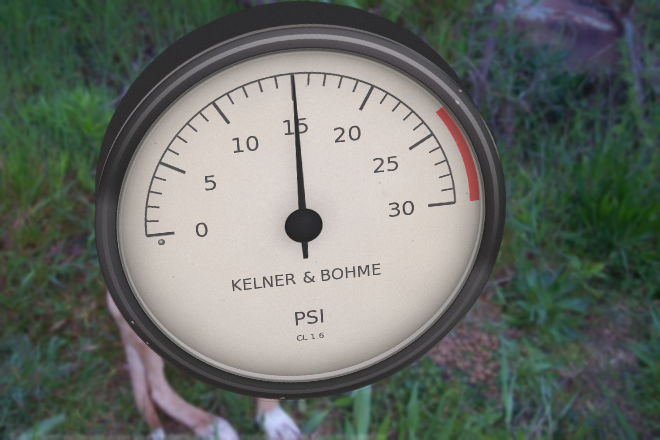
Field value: {"value": 15, "unit": "psi"}
